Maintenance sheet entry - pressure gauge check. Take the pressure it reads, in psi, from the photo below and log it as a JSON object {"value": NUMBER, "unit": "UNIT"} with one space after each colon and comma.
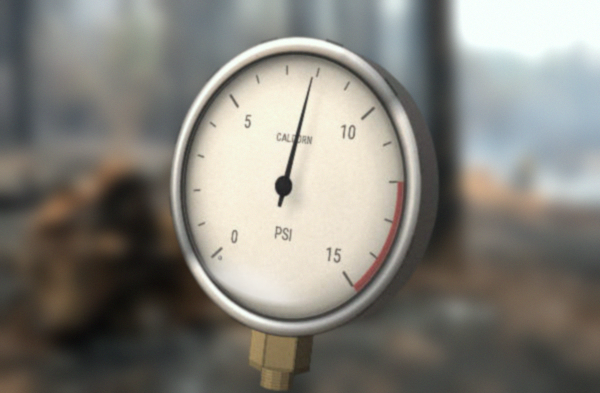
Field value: {"value": 8, "unit": "psi"}
